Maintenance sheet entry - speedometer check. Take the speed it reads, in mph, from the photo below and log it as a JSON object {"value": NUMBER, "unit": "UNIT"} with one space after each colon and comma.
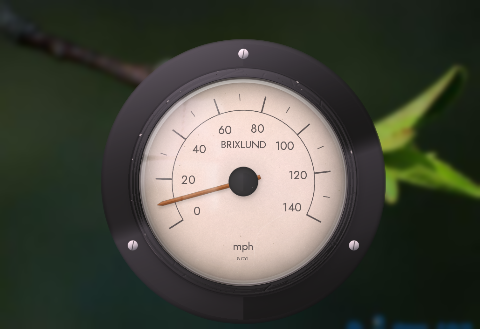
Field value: {"value": 10, "unit": "mph"}
